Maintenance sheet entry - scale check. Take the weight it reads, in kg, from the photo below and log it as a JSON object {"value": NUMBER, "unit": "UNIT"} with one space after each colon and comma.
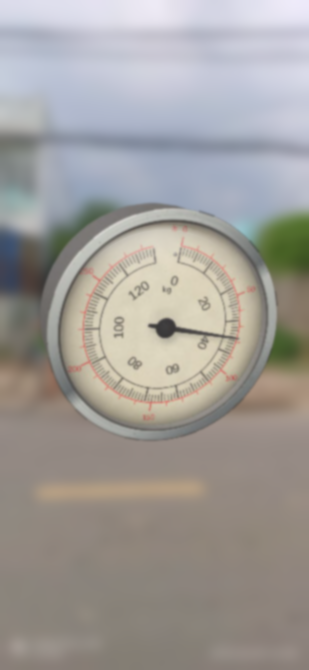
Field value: {"value": 35, "unit": "kg"}
